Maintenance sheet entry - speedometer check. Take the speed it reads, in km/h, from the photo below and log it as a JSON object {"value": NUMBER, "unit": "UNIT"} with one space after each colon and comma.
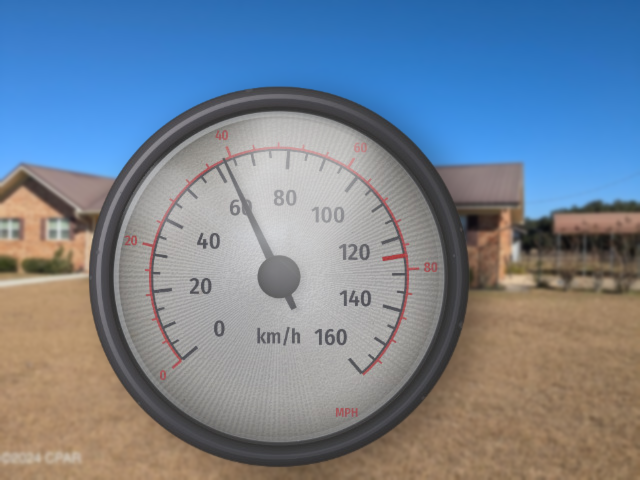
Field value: {"value": 62.5, "unit": "km/h"}
